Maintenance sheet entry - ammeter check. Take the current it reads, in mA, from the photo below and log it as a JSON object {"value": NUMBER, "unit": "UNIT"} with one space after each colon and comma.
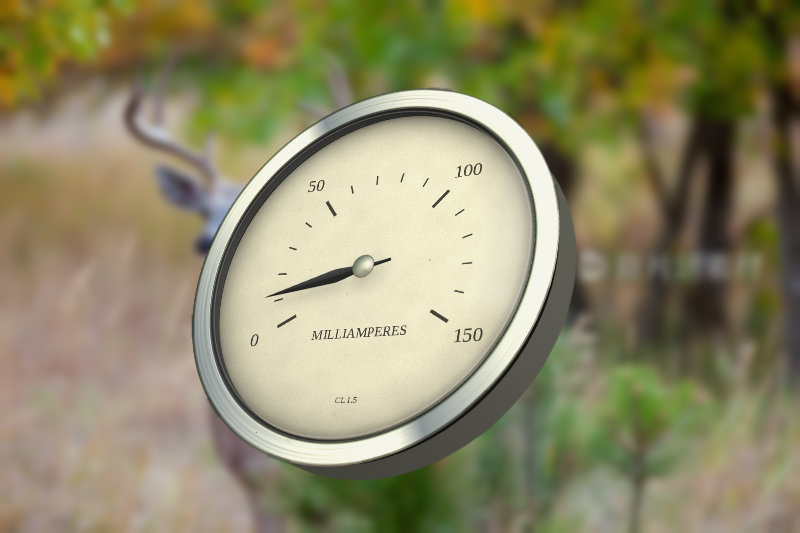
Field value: {"value": 10, "unit": "mA"}
